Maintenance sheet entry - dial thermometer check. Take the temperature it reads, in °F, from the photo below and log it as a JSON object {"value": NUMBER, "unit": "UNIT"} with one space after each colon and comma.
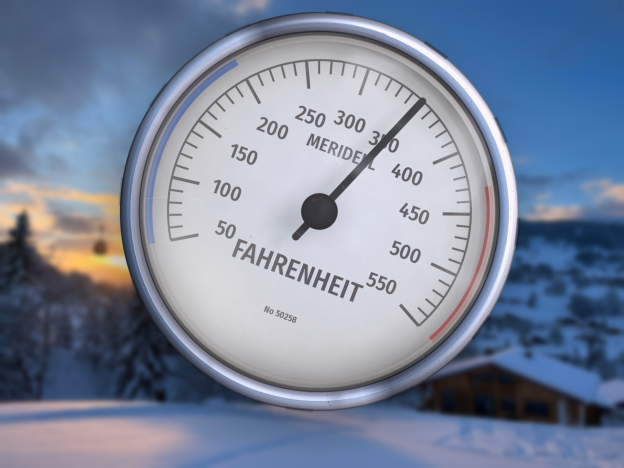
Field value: {"value": 350, "unit": "°F"}
